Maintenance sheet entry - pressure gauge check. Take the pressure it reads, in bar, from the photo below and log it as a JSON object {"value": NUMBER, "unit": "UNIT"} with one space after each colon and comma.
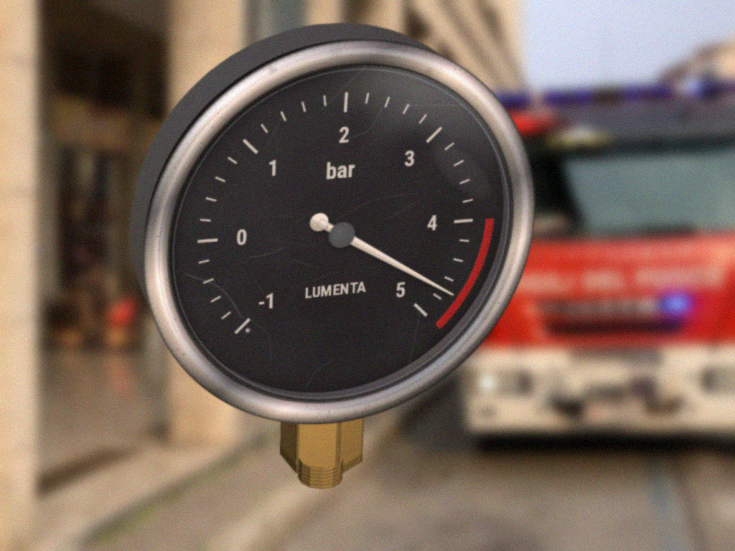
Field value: {"value": 4.7, "unit": "bar"}
